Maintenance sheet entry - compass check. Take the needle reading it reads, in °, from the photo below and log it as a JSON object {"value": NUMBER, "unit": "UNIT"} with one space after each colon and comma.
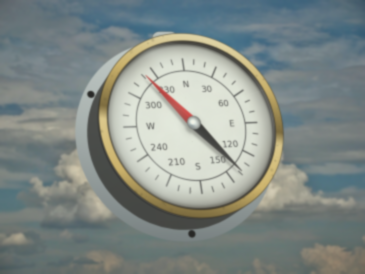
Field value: {"value": 320, "unit": "°"}
